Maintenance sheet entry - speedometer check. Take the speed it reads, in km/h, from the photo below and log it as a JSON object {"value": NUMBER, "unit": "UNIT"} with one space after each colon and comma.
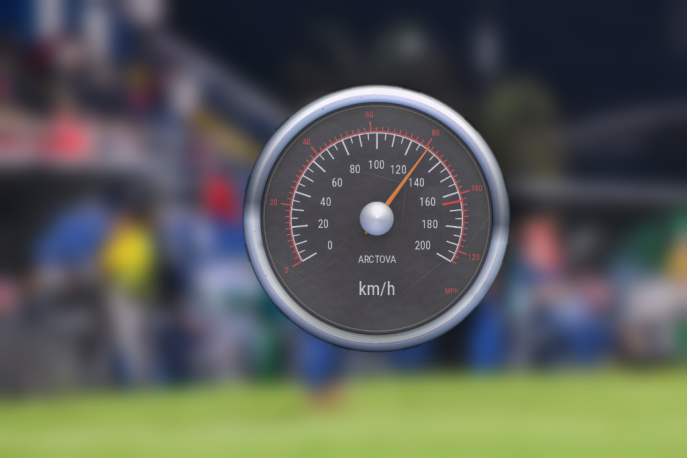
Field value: {"value": 130, "unit": "km/h"}
